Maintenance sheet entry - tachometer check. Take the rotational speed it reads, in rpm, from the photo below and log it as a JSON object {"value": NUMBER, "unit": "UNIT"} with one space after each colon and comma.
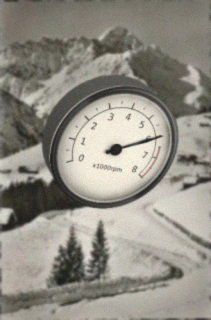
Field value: {"value": 6000, "unit": "rpm"}
